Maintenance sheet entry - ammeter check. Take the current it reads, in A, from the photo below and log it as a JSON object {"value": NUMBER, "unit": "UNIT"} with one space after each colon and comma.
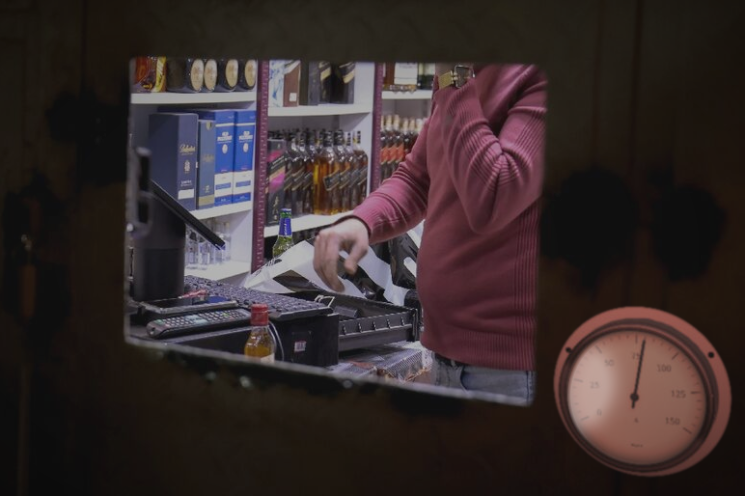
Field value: {"value": 80, "unit": "A"}
